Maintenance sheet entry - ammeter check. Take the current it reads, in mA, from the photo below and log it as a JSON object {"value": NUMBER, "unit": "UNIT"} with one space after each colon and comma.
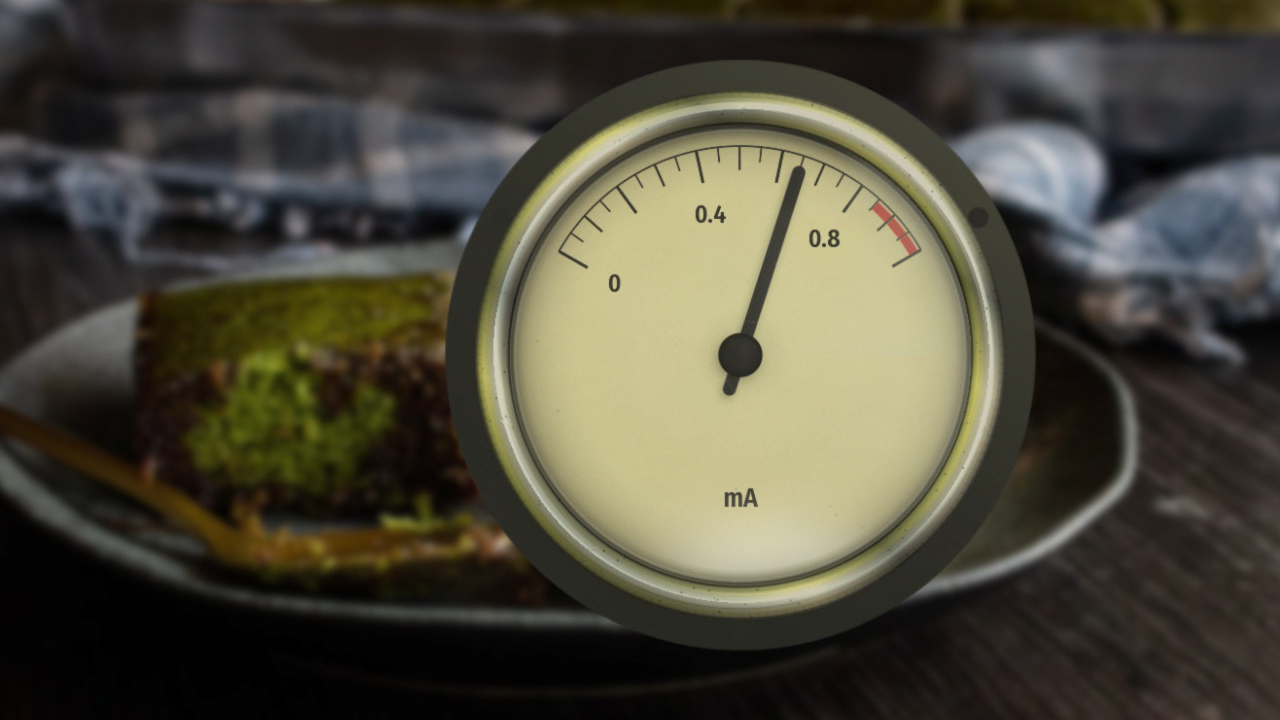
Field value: {"value": 0.65, "unit": "mA"}
